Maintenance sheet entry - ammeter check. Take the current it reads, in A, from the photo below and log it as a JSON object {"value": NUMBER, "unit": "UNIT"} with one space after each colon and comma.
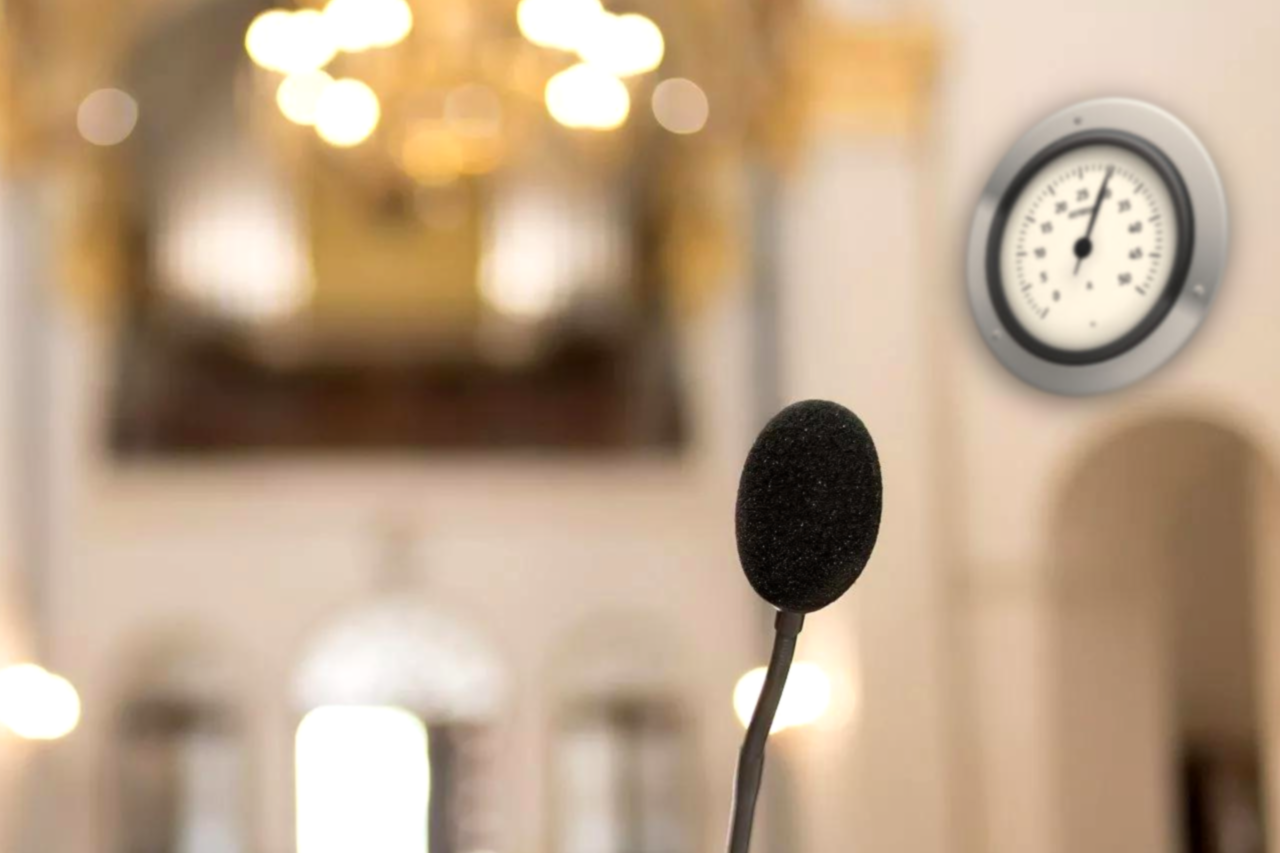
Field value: {"value": 30, "unit": "A"}
